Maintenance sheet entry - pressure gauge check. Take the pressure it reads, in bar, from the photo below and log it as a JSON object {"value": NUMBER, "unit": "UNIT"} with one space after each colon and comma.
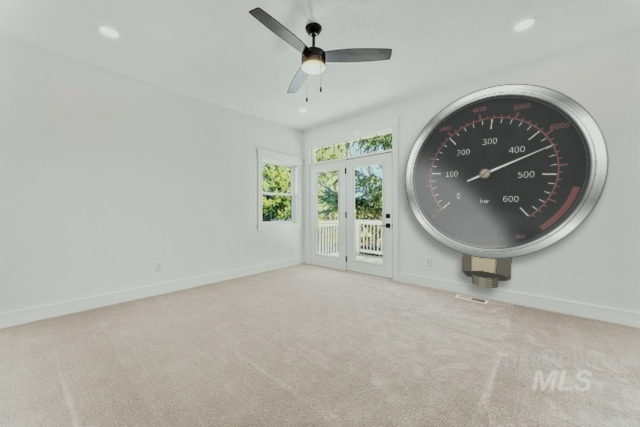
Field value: {"value": 440, "unit": "bar"}
